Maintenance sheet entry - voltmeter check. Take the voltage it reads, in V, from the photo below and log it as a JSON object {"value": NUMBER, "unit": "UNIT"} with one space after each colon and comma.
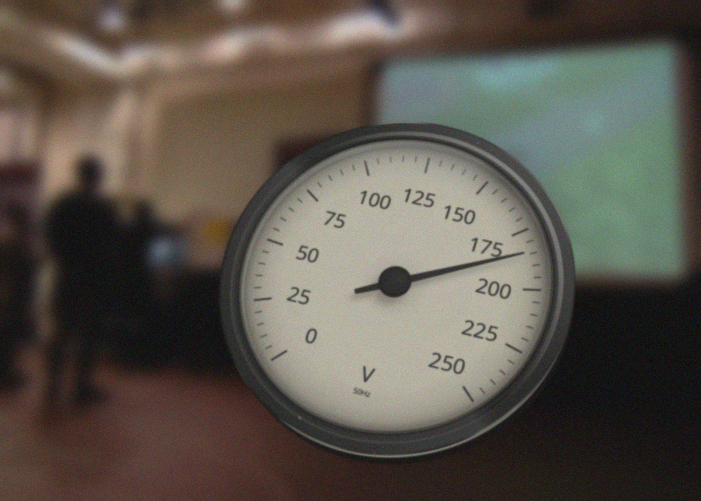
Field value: {"value": 185, "unit": "V"}
